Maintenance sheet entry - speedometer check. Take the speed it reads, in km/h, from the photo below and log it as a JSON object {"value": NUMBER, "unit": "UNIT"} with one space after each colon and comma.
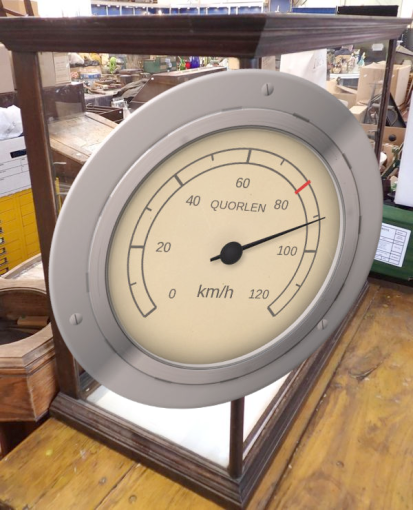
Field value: {"value": 90, "unit": "km/h"}
